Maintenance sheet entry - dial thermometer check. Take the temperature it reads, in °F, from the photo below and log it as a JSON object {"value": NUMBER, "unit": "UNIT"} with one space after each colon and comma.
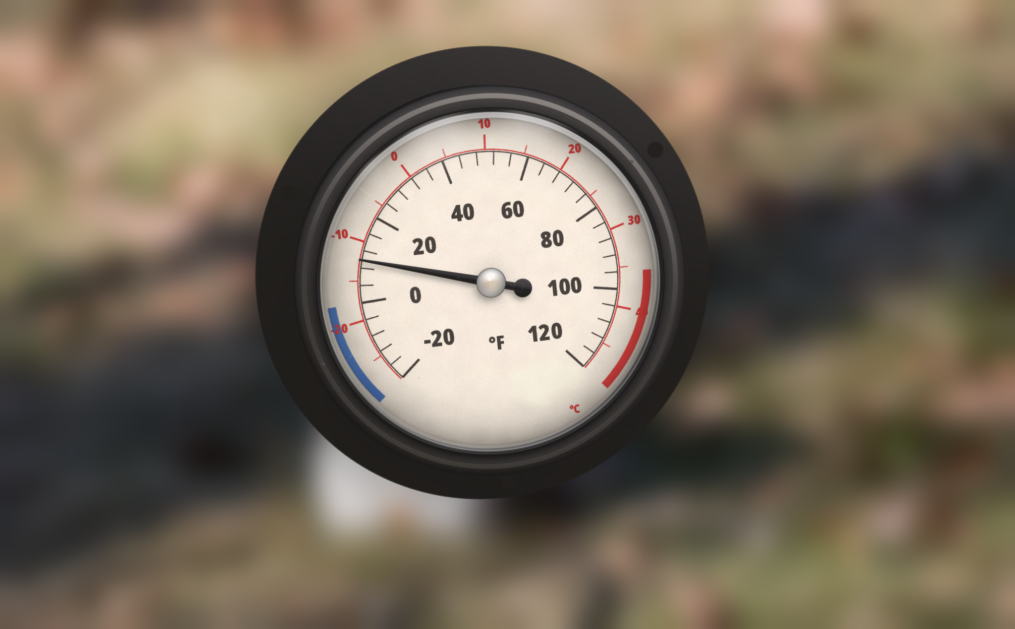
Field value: {"value": 10, "unit": "°F"}
